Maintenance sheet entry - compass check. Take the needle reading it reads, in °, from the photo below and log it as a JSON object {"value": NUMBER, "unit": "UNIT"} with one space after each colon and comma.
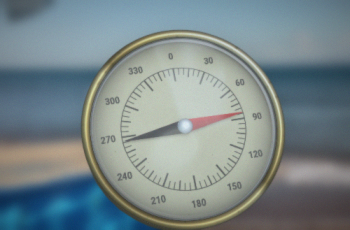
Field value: {"value": 85, "unit": "°"}
